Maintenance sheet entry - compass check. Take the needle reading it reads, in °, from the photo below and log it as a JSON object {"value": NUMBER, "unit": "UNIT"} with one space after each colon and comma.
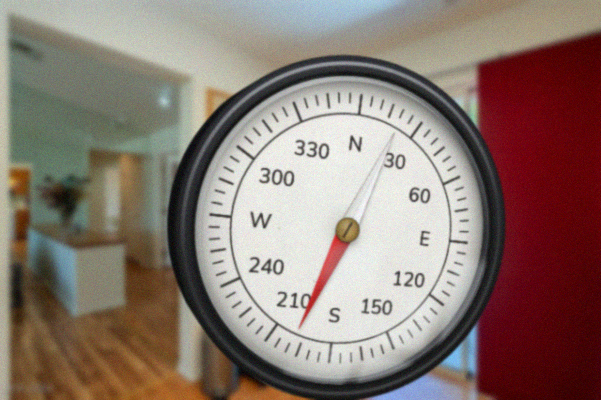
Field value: {"value": 200, "unit": "°"}
